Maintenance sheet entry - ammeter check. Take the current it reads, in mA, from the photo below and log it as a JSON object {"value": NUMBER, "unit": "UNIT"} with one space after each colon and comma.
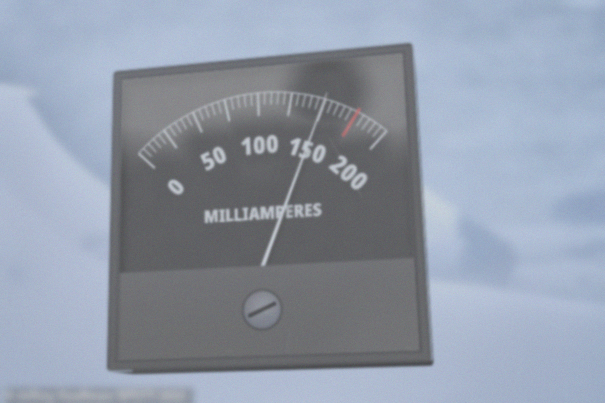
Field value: {"value": 150, "unit": "mA"}
